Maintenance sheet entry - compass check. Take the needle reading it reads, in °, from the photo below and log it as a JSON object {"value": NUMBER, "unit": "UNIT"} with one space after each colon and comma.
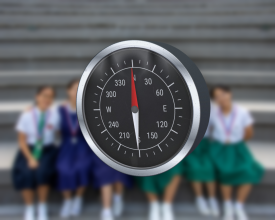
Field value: {"value": 0, "unit": "°"}
